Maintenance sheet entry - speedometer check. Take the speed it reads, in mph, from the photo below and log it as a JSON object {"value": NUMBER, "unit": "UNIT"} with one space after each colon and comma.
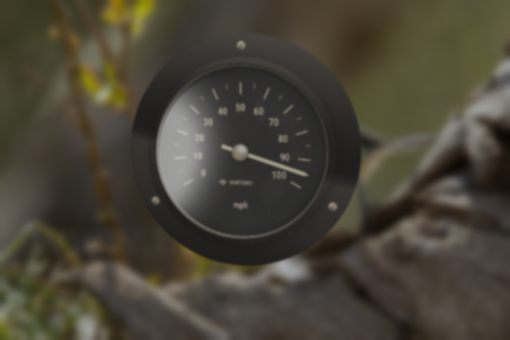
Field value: {"value": 95, "unit": "mph"}
